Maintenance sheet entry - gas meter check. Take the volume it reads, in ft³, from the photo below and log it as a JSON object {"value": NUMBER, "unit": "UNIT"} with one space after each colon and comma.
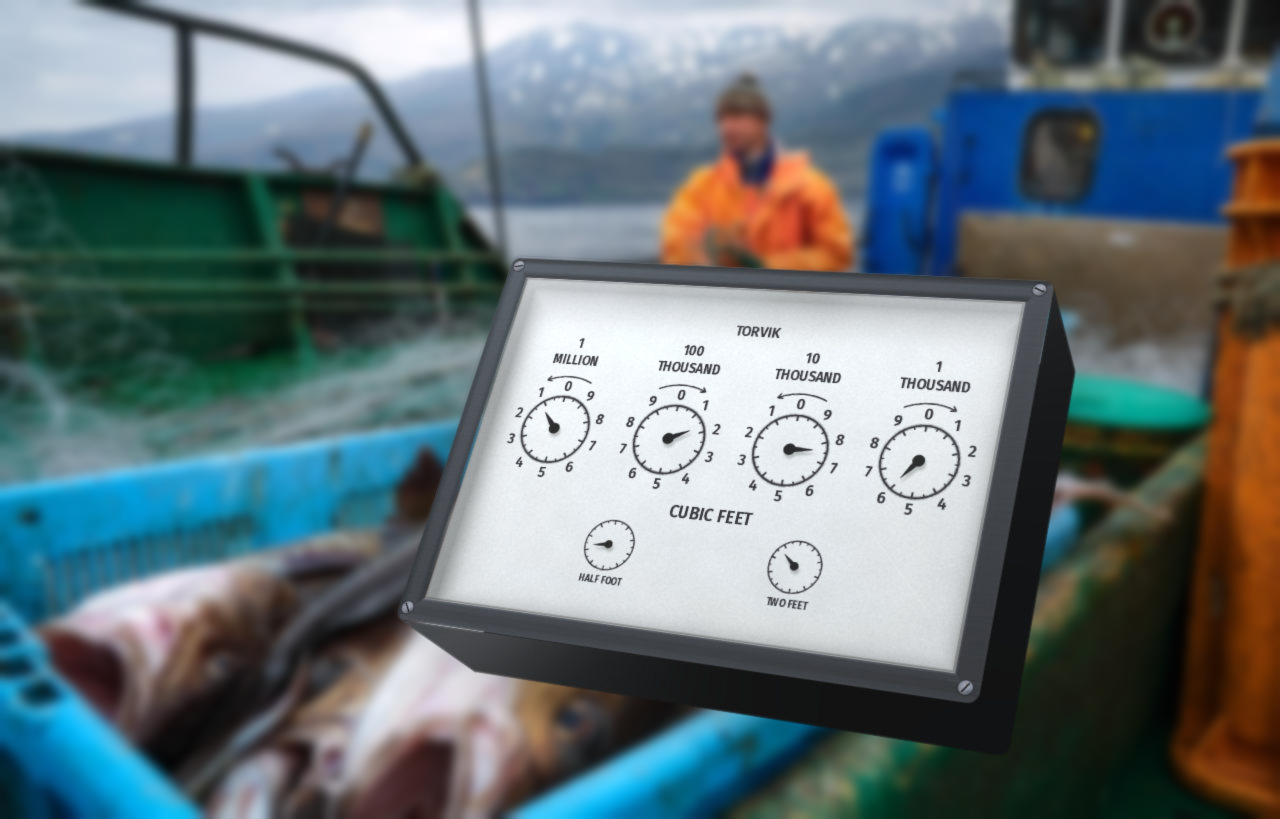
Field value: {"value": 117600, "unit": "ft³"}
